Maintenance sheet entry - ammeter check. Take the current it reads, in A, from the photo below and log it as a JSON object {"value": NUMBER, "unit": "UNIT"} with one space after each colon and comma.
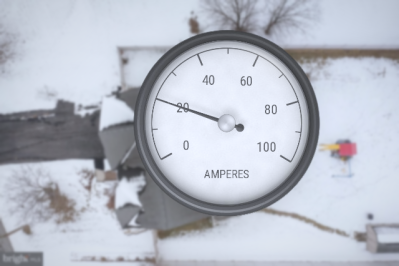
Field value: {"value": 20, "unit": "A"}
